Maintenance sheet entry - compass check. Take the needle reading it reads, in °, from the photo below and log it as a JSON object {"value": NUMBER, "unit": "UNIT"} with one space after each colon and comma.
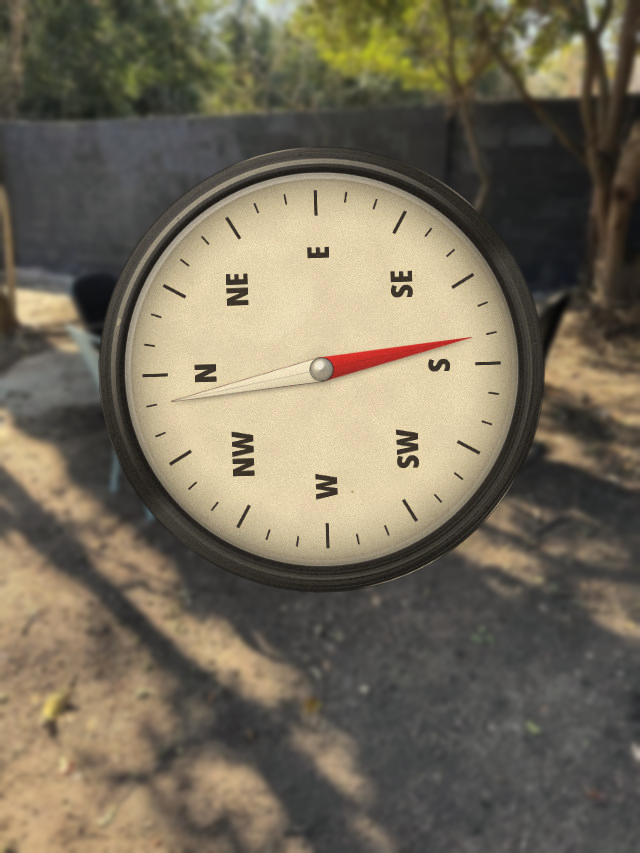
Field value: {"value": 170, "unit": "°"}
